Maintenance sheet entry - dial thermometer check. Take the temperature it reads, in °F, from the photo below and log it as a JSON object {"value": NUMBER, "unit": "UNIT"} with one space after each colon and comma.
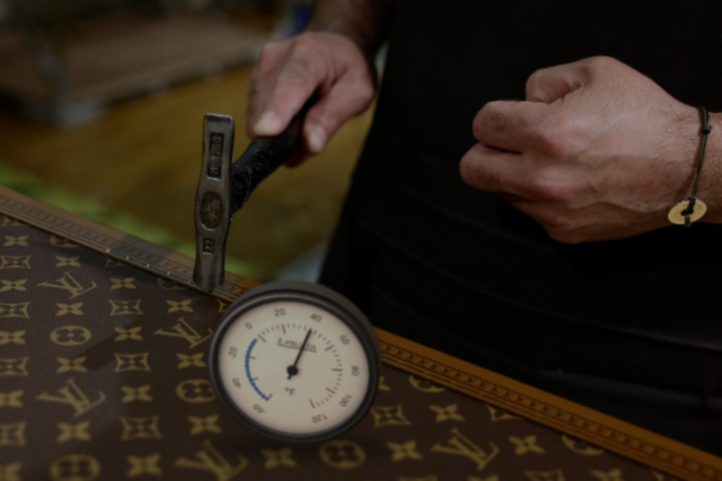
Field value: {"value": 40, "unit": "°F"}
